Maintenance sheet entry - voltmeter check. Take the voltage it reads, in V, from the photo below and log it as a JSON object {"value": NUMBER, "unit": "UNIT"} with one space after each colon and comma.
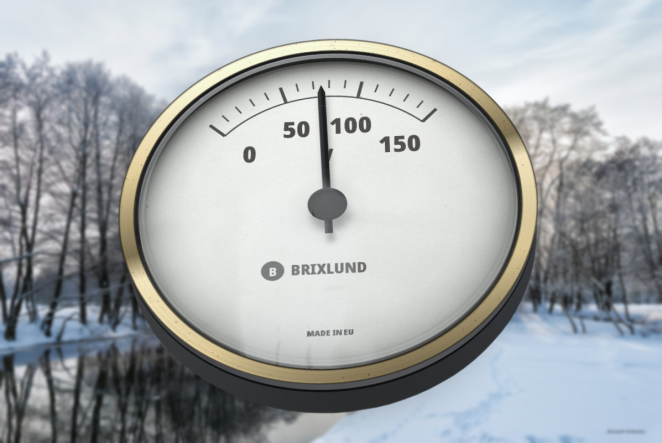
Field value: {"value": 75, "unit": "V"}
